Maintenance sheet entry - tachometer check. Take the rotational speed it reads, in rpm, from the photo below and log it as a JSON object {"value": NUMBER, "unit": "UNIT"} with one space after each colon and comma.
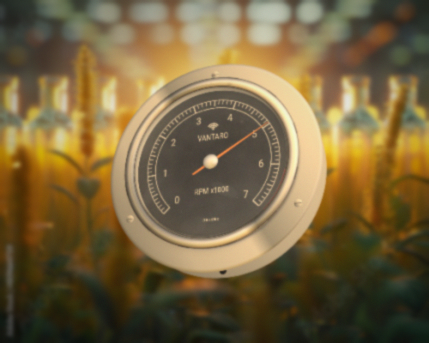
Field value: {"value": 5000, "unit": "rpm"}
